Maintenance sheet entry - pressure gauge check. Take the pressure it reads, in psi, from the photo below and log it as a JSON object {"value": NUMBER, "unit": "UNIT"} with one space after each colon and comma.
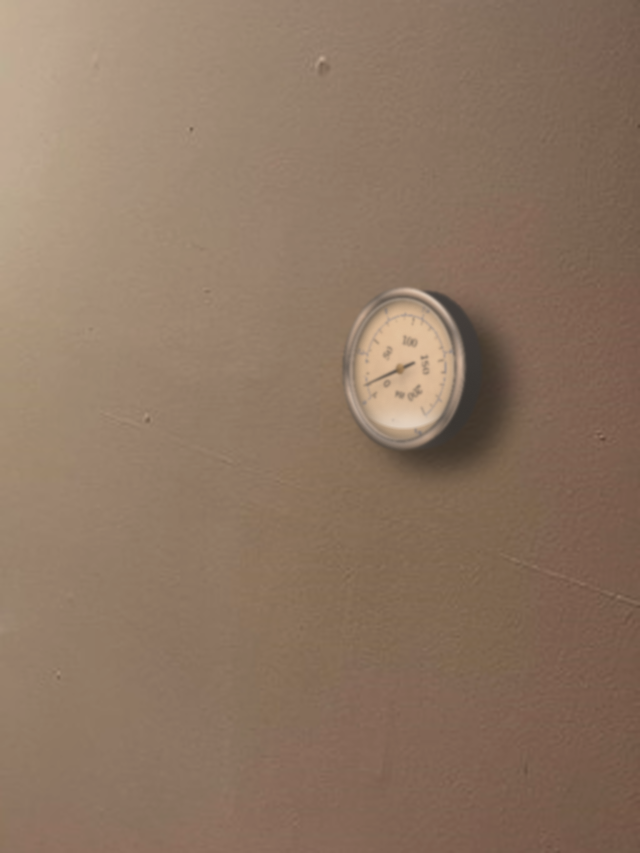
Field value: {"value": 10, "unit": "psi"}
